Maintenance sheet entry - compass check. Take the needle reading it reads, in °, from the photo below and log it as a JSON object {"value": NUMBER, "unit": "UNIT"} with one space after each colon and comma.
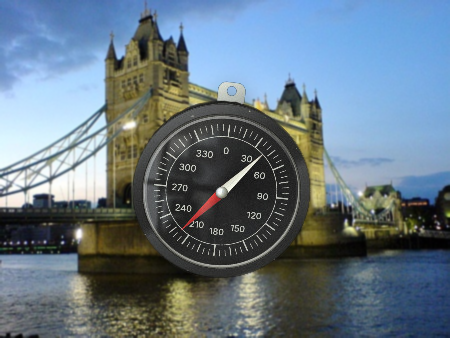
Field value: {"value": 220, "unit": "°"}
